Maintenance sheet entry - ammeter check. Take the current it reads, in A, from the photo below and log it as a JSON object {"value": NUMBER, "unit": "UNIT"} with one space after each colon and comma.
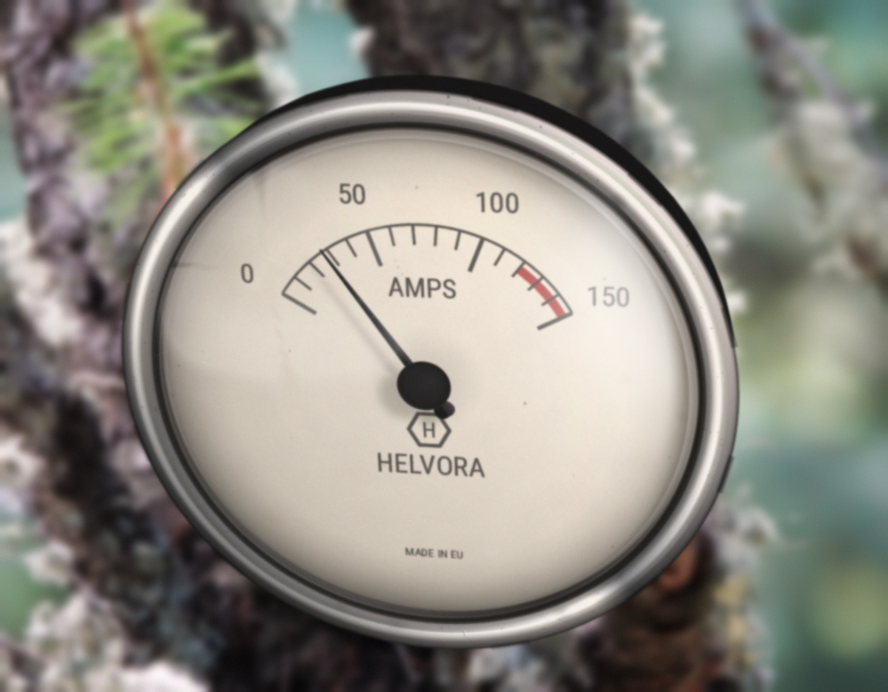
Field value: {"value": 30, "unit": "A"}
